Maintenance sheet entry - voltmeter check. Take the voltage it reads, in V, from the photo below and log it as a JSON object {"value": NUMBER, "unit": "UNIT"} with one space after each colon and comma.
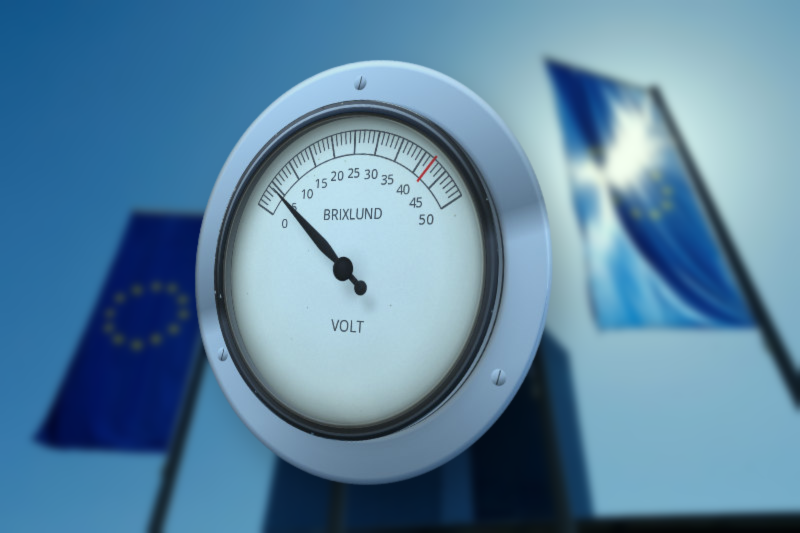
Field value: {"value": 5, "unit": "V"}
